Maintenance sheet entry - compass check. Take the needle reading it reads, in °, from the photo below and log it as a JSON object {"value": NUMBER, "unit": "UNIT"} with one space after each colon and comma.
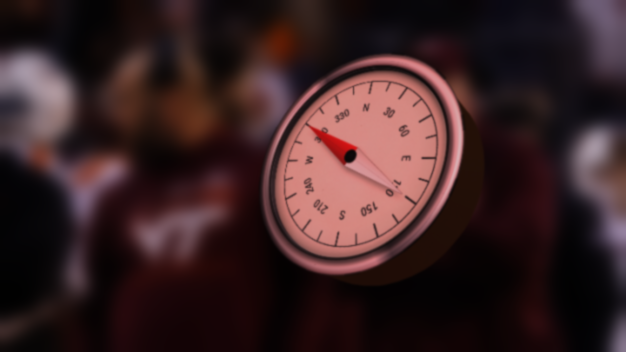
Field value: {"value": 300, "unit": "°"}
